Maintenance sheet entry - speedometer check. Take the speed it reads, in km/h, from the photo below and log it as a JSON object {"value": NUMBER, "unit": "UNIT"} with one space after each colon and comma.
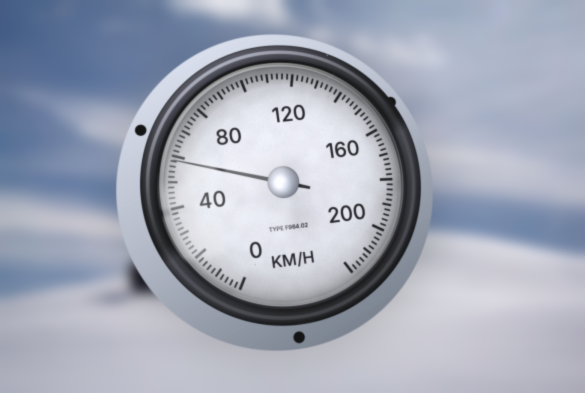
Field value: {"value": 58, "unit": "km/h"}
